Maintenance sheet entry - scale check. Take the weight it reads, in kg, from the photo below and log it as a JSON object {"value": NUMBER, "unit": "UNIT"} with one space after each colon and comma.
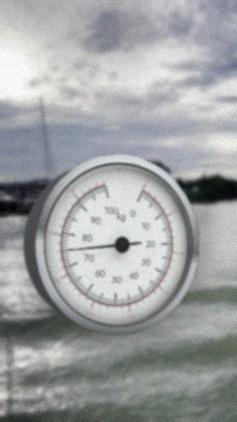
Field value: {"value": 75, "unit": "kg"}
